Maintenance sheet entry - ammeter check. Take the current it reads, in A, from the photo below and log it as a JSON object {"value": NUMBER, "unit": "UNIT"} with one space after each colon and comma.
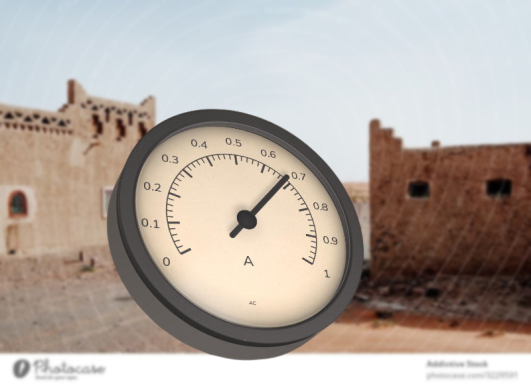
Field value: {"value": 0.68, "unit": "A"}
